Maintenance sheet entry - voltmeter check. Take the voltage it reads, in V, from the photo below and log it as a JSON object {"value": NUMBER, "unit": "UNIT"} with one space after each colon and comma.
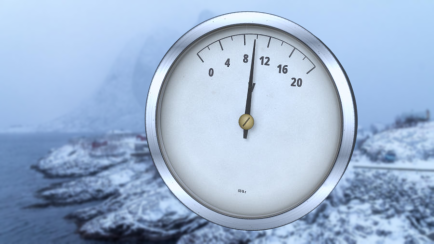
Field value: {"value": 10, "unit": "V"}
